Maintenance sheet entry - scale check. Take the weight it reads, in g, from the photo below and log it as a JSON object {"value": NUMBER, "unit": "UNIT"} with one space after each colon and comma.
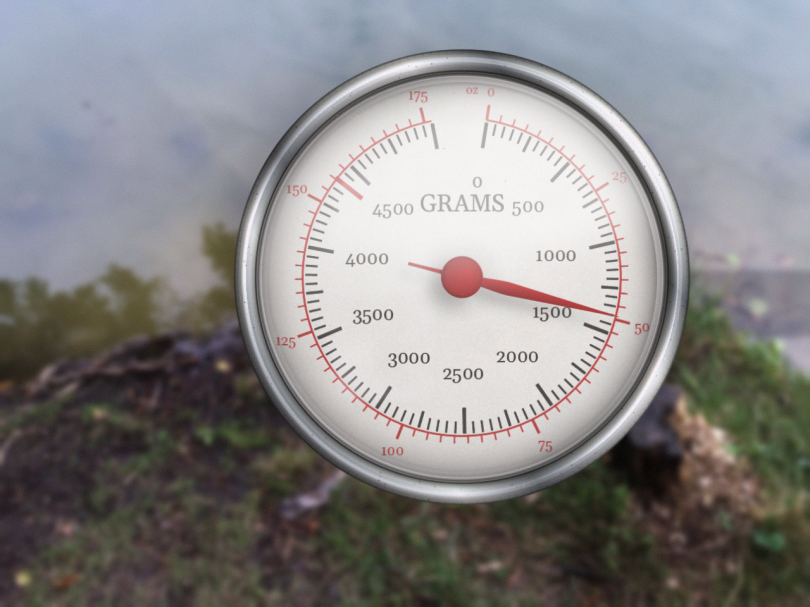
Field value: {"value": 1400, "unit": "g"}
